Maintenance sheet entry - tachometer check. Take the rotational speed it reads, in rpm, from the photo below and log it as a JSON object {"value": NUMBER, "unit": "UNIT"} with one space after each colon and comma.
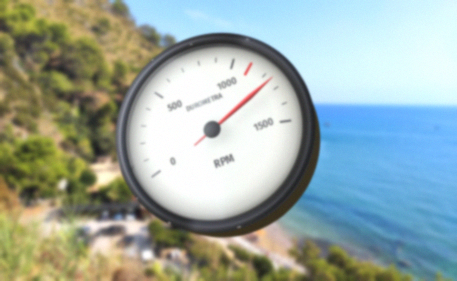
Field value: {"value": 1250, "unit": "rpm"}
